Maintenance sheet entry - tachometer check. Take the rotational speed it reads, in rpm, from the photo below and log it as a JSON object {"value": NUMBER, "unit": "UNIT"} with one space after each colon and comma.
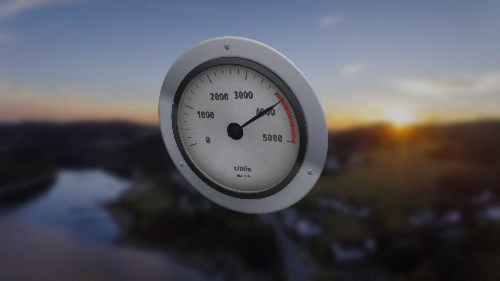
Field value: {"value": 4000, "unit": "rpm"}
